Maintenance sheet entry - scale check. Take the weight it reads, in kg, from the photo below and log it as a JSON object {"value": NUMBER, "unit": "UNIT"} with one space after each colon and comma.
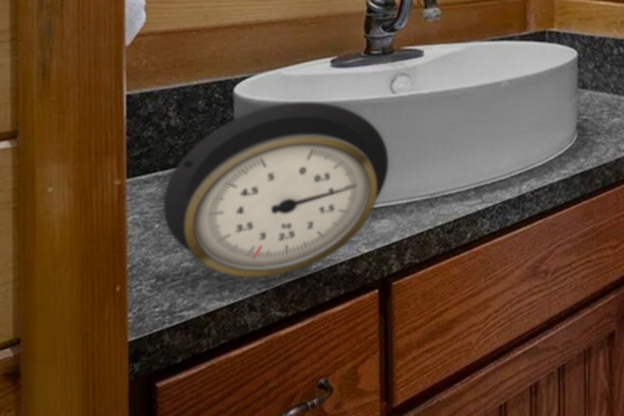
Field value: {"value": 1, "unit": "kg"}
